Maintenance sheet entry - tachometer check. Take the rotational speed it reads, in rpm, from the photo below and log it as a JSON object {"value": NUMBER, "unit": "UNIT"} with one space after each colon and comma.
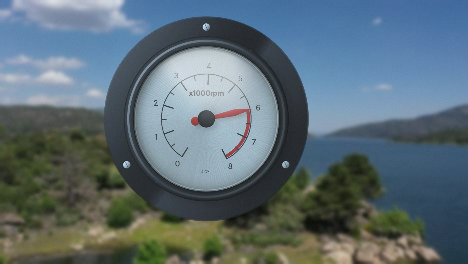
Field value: {"value": 6000, "unit": "rpm"}
